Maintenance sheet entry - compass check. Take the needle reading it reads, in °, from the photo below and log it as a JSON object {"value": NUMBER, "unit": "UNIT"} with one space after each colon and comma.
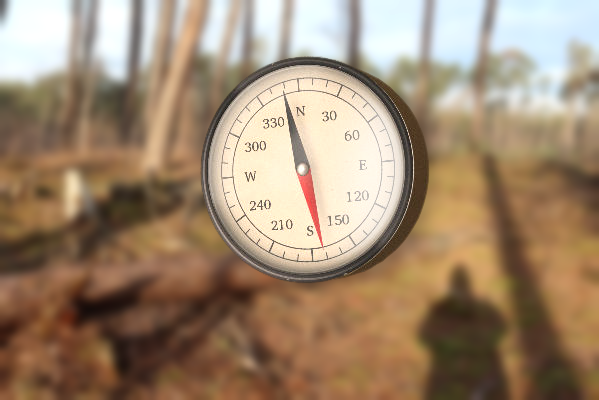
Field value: {"value": 170, "unit": "°"}
